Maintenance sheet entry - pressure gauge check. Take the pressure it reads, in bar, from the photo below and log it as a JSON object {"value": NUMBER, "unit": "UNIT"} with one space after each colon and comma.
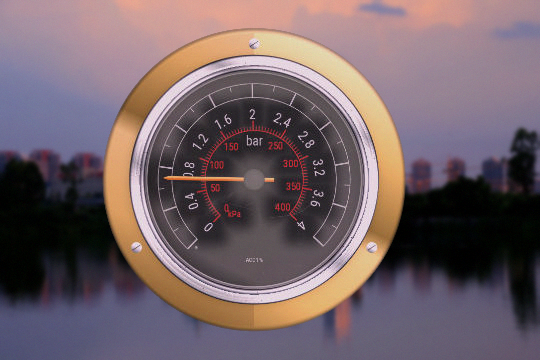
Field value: {"value": 0.7, "unit": "bar"}
